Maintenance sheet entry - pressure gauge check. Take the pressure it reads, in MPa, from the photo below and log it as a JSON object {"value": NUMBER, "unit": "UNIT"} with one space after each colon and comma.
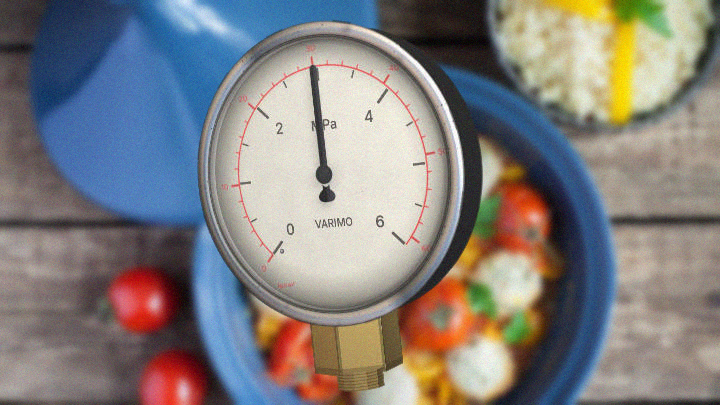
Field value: {"value": 3, "unit": "MPa"}
